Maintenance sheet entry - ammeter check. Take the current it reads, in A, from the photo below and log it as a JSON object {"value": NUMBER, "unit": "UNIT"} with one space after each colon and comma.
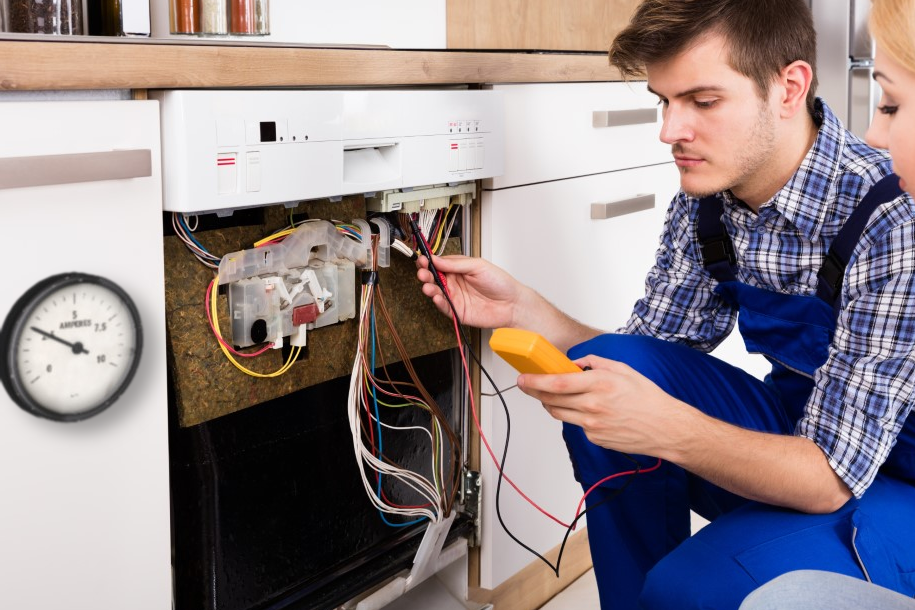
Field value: {"value": 2.5, "unit": "A"}
